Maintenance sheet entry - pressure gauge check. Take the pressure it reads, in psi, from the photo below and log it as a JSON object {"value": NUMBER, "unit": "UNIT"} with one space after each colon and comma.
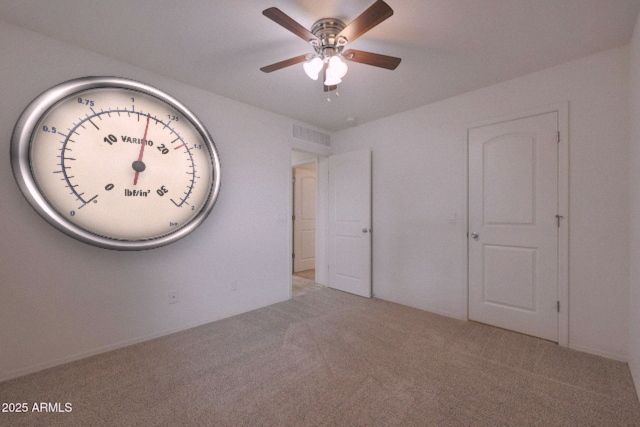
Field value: {"value": 16, "unit": "psi"}
